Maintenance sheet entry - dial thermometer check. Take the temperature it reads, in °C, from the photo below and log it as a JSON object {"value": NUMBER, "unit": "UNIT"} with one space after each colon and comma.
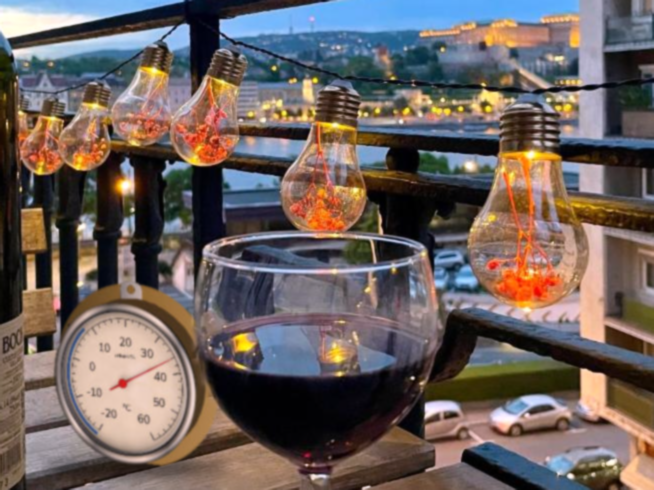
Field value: {"value": 36, "unit": "°C"}
